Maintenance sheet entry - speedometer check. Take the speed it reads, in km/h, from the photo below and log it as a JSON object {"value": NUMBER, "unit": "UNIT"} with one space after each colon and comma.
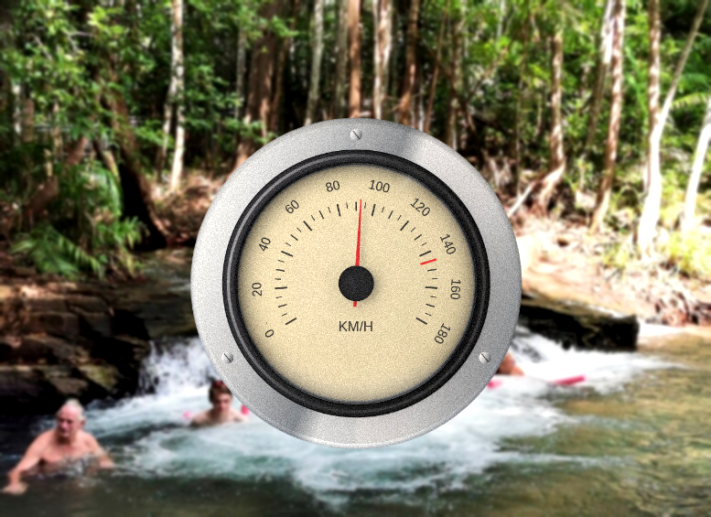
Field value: {"value": 92.5, "unit": "km/h"}
